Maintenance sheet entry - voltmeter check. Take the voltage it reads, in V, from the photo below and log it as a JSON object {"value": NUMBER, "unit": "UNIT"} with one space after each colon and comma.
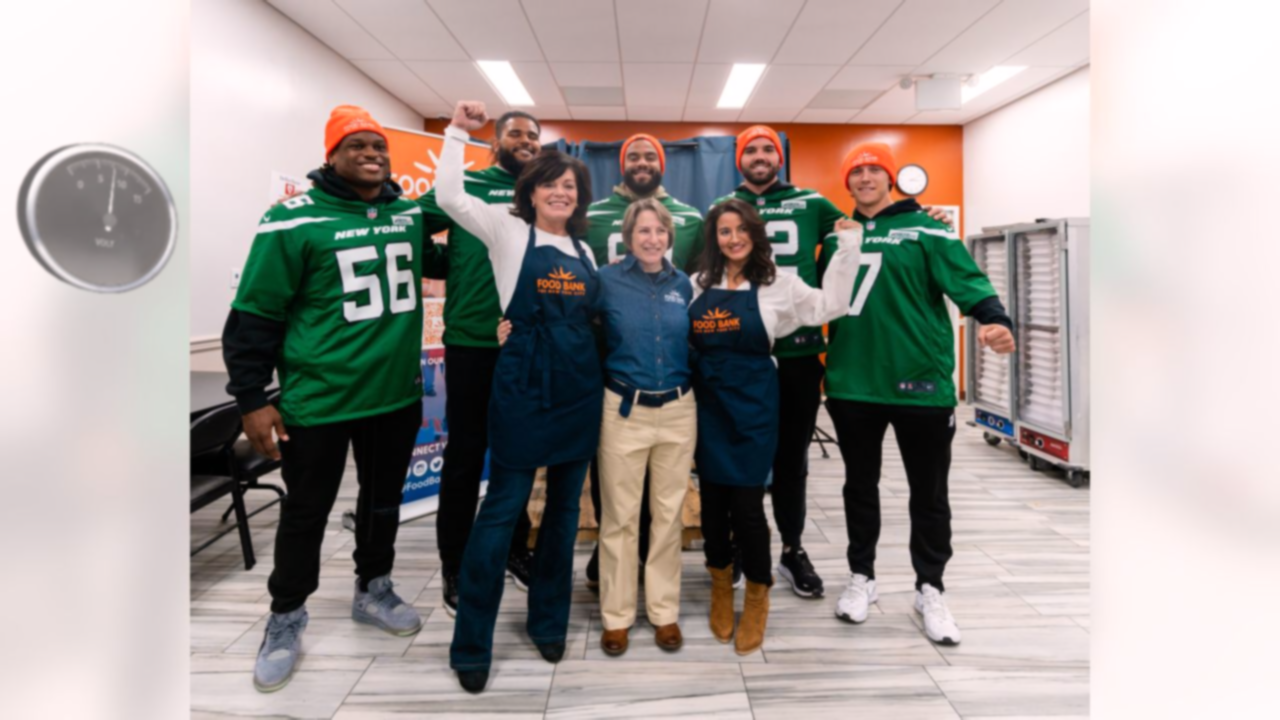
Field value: {"value": 7.5, "unit": "V"}
